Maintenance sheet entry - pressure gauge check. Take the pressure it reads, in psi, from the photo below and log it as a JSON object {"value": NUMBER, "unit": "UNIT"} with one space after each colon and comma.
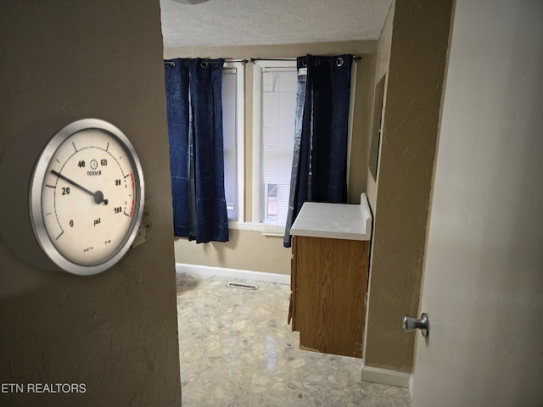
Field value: {"value": 25, "unit": "psi"}
